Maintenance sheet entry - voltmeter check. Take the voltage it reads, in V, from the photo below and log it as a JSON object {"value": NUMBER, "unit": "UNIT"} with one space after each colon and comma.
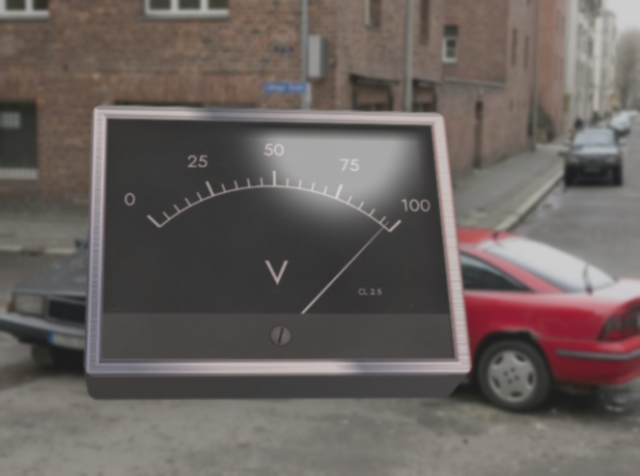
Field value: {"value": 97.5, "unit": "V"}
